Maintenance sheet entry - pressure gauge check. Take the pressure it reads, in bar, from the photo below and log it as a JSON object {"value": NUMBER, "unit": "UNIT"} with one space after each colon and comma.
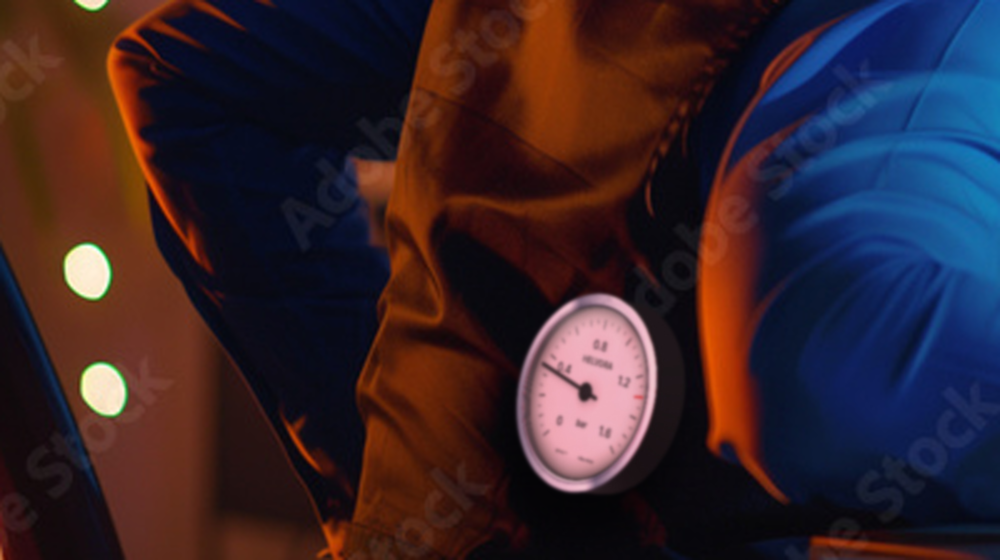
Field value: {"value": 0.35, "unit": "bar"}
